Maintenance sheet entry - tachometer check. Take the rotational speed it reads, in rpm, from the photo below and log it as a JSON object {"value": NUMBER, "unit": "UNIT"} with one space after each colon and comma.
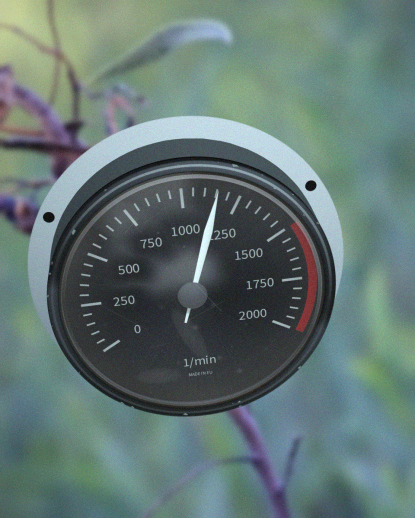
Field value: {"value": 1150, "unit": "rpm"}
